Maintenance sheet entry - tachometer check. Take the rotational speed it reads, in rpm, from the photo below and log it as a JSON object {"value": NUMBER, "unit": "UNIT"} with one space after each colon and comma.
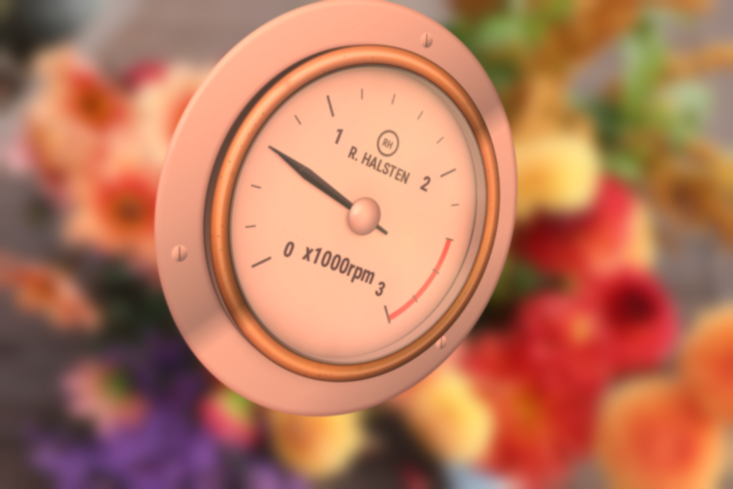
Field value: {"value": 600, "unit": "rpm"}
